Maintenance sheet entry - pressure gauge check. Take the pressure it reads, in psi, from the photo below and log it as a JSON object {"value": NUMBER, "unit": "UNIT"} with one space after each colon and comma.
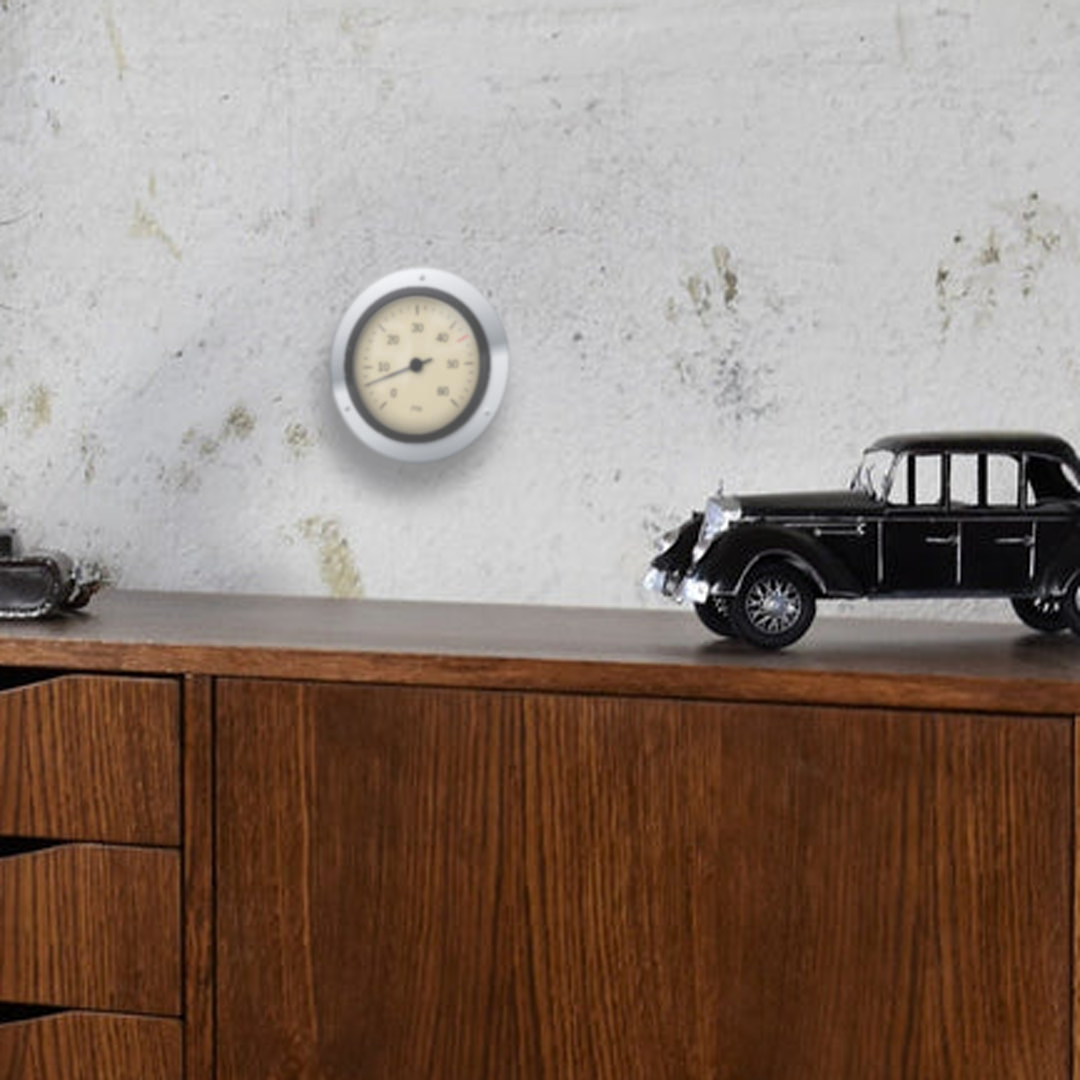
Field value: {"value": 6, "unit": "psi"}
